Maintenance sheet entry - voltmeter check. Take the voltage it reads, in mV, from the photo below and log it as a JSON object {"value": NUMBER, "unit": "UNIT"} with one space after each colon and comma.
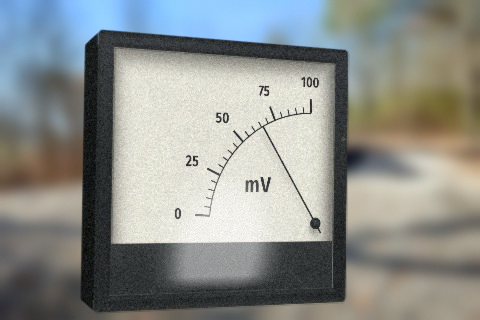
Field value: {"value": 65, "unit": "mV"}
